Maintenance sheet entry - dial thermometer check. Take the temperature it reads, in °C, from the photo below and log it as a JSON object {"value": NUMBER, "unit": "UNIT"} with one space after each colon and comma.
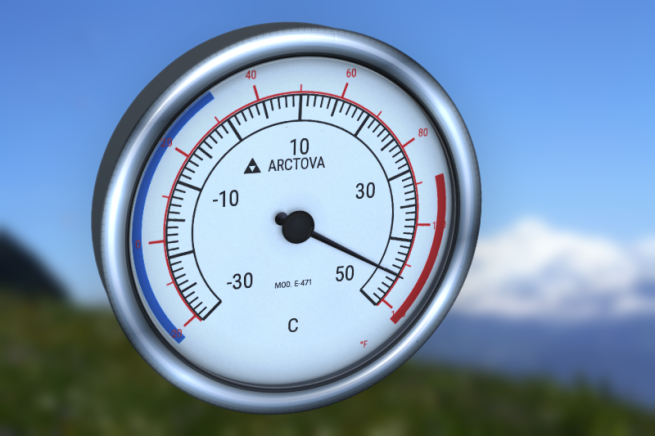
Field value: {"value": 45, "unit": "°C"}
